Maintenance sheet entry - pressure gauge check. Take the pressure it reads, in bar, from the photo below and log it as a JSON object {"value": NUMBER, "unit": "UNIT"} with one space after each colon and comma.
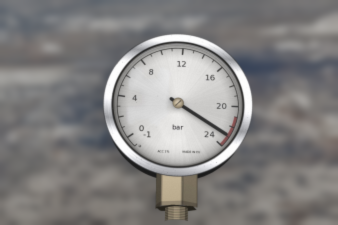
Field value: {"value": 23, "unit": "bar"}
